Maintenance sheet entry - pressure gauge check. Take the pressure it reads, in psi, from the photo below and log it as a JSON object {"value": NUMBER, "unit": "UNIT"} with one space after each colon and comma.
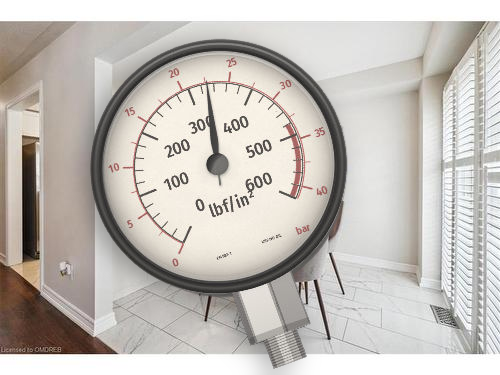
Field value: {"value": 330, "unit": "psi"}
